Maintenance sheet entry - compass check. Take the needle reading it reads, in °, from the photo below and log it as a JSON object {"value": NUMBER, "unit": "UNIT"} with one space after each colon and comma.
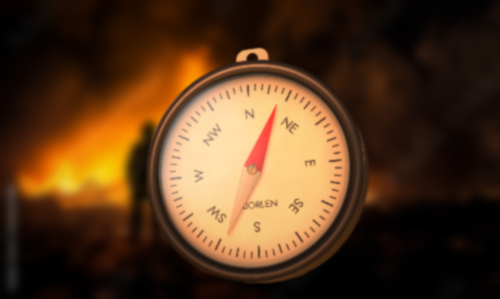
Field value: {"value": 25, "unit": "°"}
